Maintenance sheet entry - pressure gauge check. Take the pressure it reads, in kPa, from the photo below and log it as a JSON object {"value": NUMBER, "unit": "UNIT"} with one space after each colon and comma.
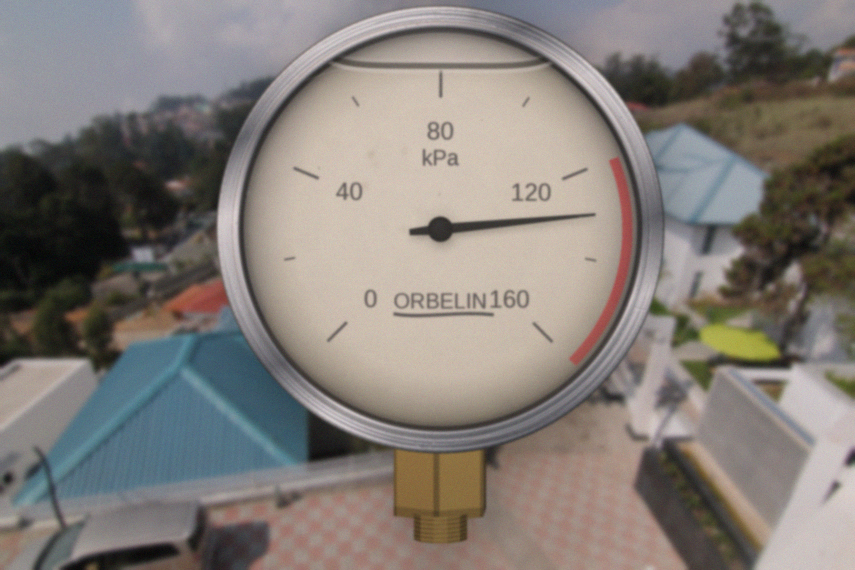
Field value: {"value": 130, "unit": "kPa"}
